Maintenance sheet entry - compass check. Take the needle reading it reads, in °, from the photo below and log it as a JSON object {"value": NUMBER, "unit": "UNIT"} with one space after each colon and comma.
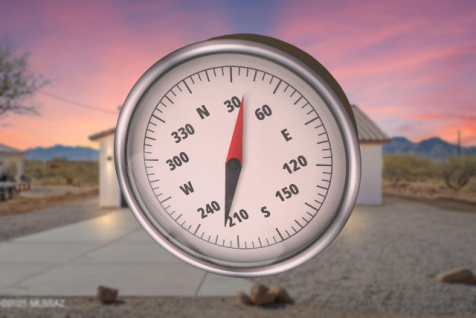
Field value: {"value": 40, "unit": "°"}
